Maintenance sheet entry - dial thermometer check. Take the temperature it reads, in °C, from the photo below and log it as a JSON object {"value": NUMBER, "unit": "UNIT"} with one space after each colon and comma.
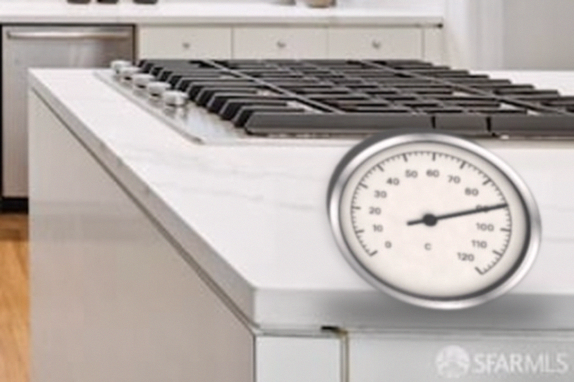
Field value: {"value": 90, "unit": "°C"}
